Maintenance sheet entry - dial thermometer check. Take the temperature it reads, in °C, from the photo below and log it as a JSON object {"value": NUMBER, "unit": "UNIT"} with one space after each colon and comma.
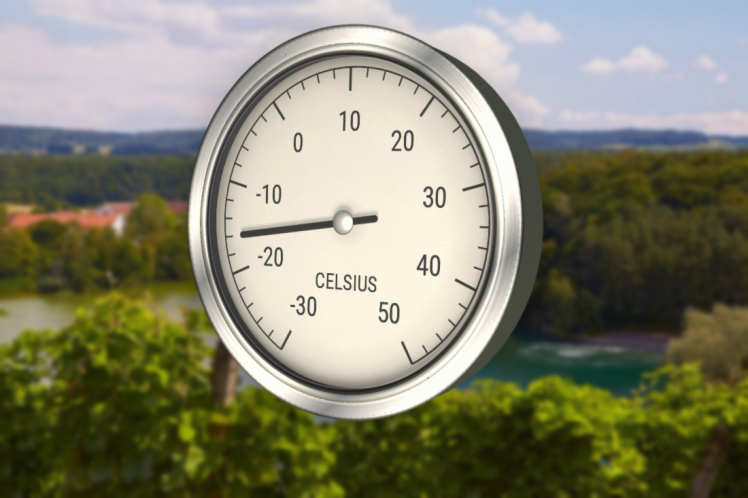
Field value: {"value": -16, "unit": "°C"}
